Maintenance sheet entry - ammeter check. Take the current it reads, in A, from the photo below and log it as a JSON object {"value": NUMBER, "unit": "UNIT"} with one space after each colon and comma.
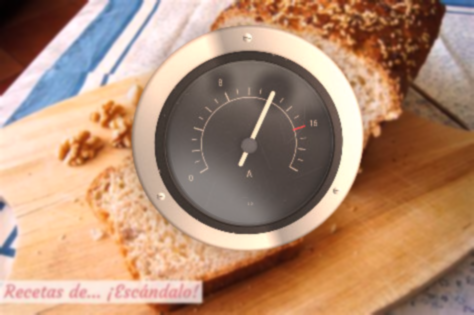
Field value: {"value": 12, "unit": "A"}
